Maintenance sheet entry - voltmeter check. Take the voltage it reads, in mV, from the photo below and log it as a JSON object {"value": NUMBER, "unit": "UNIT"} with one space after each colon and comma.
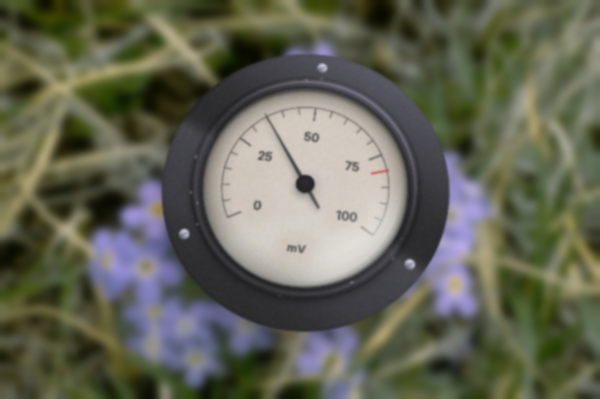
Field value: {"value": 35, "unit": "mV"}
